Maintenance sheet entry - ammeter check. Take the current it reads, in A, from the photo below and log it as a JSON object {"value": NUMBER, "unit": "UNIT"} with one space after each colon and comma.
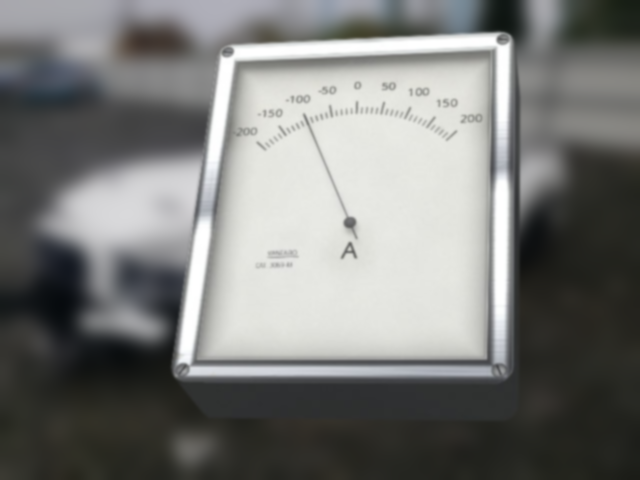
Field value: {"value": -100, "unit": "A"}
